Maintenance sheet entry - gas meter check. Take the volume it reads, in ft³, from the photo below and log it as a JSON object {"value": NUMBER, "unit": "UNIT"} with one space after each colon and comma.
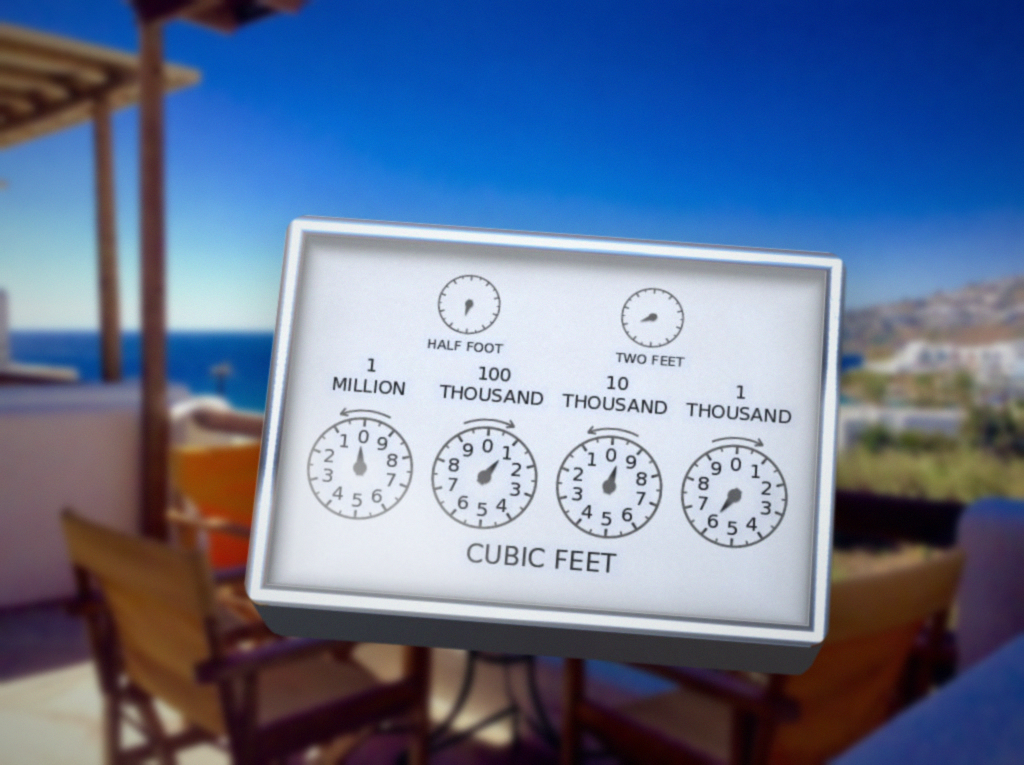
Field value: {"value": 9600, "unit": "ft³"}
